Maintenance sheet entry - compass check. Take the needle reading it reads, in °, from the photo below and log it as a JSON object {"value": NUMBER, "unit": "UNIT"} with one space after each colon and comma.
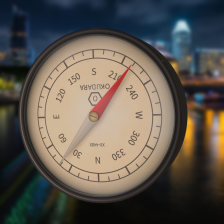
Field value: {"value": 220, "unit": "°"}
